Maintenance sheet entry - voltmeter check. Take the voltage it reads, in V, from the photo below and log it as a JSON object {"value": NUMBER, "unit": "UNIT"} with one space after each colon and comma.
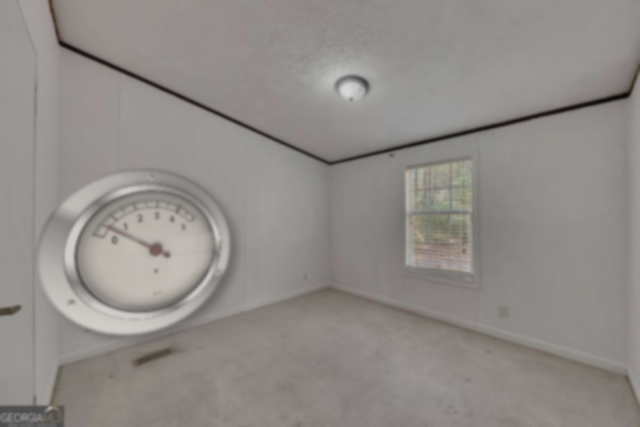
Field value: {"value": 0.5, "unit": "V"}
